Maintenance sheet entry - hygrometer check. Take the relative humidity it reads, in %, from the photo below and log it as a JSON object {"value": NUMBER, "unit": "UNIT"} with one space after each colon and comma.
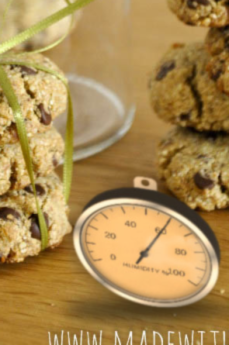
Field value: {"value": 60, "unit": "%"}
